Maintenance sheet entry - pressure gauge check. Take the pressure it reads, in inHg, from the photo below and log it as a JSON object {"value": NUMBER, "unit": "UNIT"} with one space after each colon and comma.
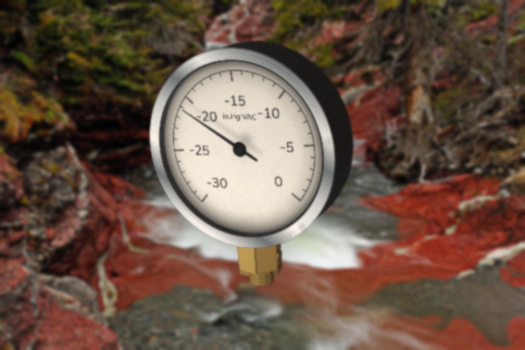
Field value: {"value": -21, "unit": "inHg"}
